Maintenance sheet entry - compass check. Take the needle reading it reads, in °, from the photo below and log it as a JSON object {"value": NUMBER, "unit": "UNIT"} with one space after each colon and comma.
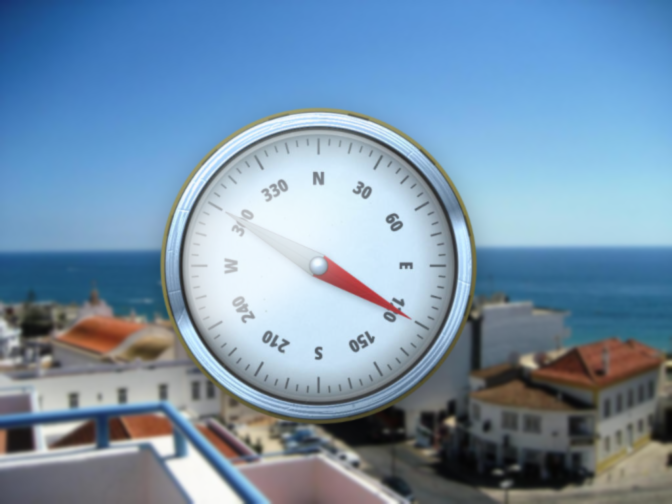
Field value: {"value": 120, "unit": "°"}
